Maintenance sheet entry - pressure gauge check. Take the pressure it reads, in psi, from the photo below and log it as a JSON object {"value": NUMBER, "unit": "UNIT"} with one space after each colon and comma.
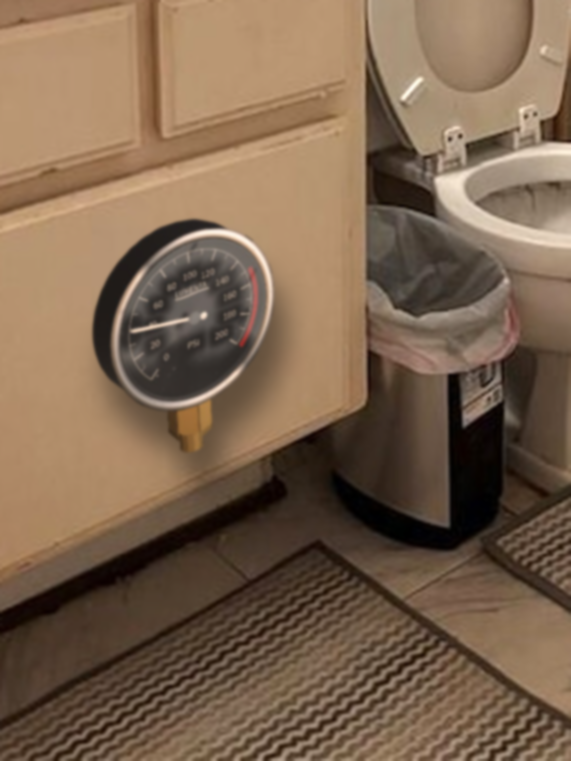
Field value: {"value": 40, "unit": "psi"}
